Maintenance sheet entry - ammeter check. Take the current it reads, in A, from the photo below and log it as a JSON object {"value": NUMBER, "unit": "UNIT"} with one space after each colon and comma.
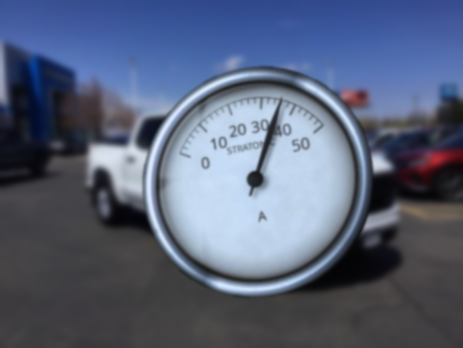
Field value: {"value": 36, "unit": "A"}
